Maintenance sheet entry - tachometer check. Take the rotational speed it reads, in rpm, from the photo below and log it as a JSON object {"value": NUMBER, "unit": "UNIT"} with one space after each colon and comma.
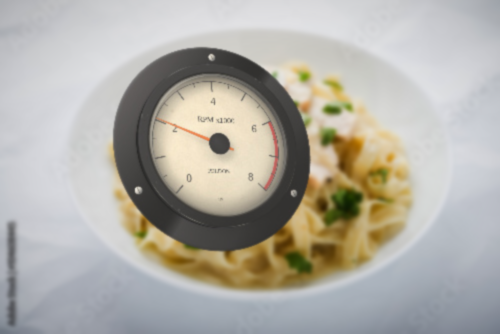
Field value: {"value": 2000, "unit": "rpm"}
